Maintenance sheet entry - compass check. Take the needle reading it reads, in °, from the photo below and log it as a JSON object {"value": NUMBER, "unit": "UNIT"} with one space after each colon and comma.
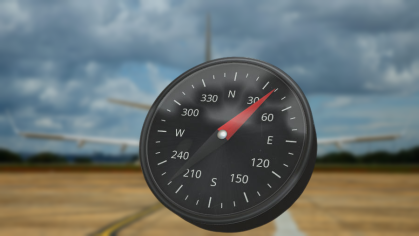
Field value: {"value": 40, "unit": "°"}
